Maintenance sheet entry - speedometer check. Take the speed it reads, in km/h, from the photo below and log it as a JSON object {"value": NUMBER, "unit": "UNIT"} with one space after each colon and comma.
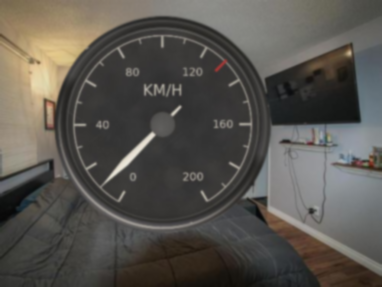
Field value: {"value": 10, "unit": "km/h"}
